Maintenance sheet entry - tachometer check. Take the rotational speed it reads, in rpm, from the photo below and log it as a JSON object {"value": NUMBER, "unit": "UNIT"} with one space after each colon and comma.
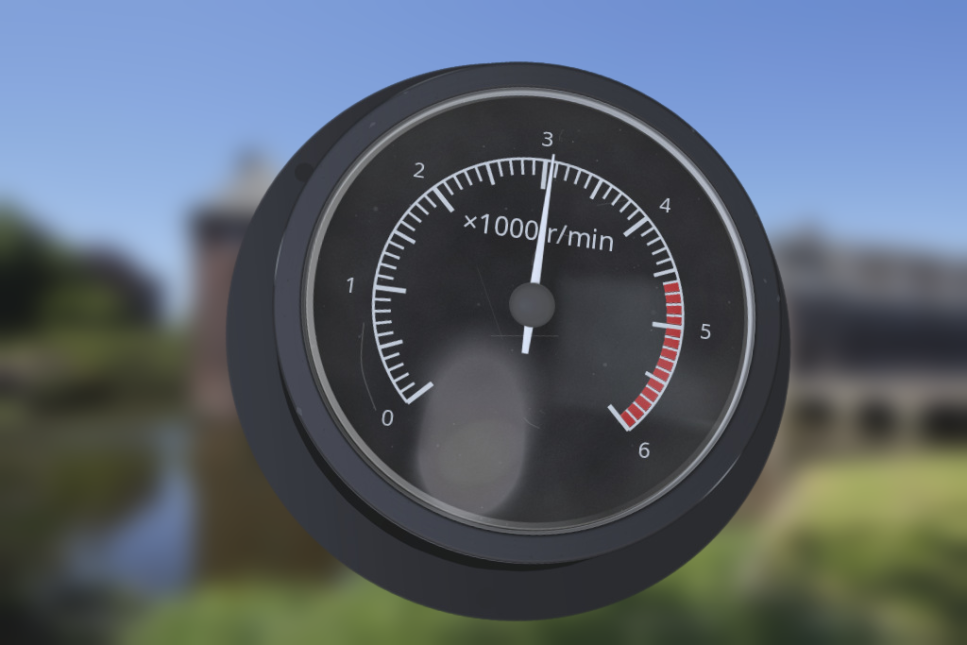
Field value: {"value": 3050, "unit": "rpm"}
